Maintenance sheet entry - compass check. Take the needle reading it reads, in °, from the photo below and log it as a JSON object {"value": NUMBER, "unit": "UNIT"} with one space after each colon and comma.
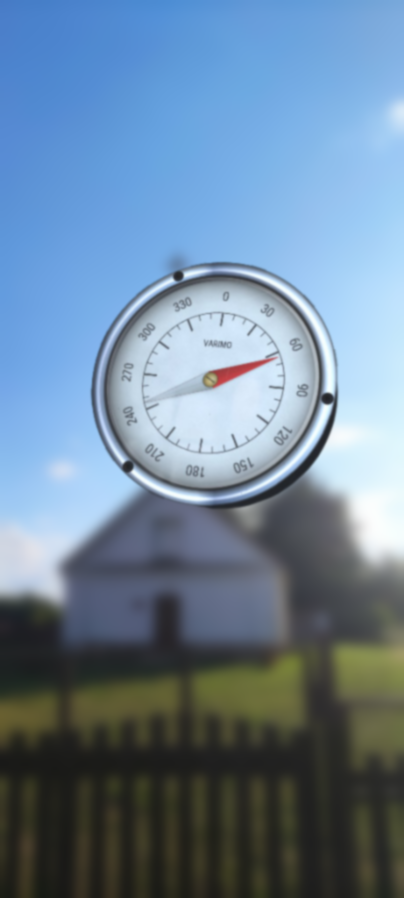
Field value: {"value": 65, "unit": "°"}
